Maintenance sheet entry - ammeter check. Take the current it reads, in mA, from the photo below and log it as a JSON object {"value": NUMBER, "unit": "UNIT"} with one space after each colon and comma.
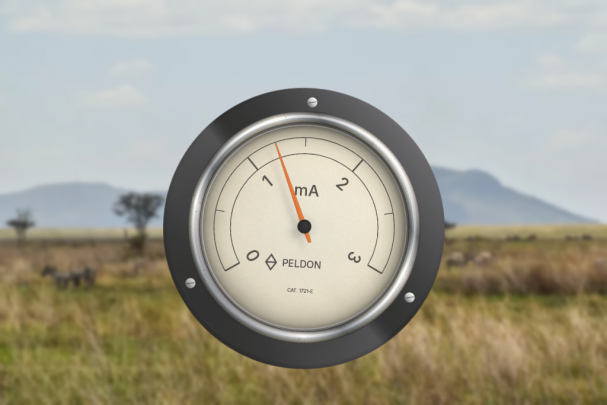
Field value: {"value": 1.25, "unit": "mA"}
